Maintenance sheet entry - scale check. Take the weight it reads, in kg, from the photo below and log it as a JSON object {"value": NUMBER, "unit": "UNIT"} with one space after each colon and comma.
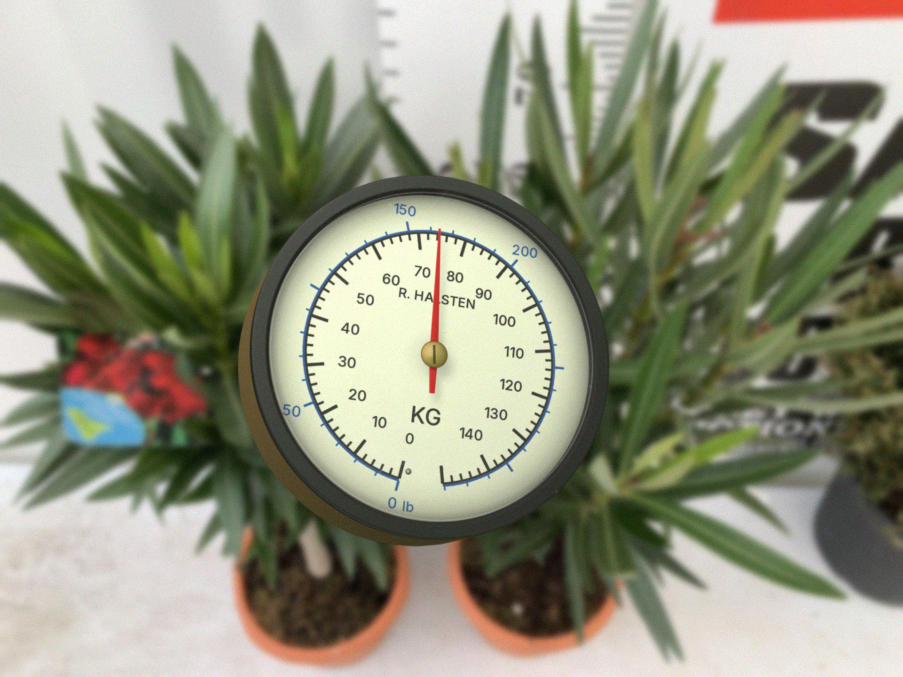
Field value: {"value": 74, "unit": "kg"}
